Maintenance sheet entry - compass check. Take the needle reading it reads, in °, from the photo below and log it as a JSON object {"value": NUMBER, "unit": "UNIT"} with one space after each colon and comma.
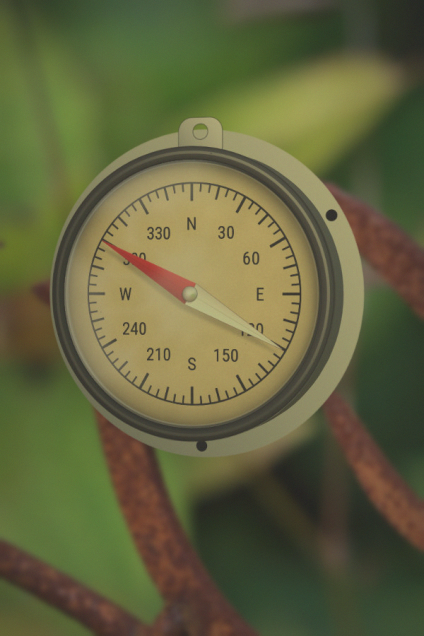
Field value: {"value": 300, "unit": "°"}
